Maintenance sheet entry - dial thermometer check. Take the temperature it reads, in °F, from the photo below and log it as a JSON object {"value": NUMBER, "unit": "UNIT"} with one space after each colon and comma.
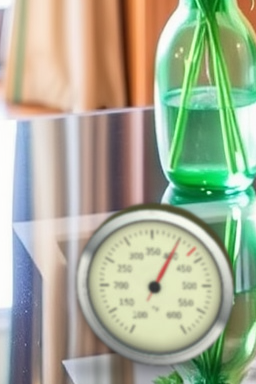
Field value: {"value": 400, "unit": "°F"}
